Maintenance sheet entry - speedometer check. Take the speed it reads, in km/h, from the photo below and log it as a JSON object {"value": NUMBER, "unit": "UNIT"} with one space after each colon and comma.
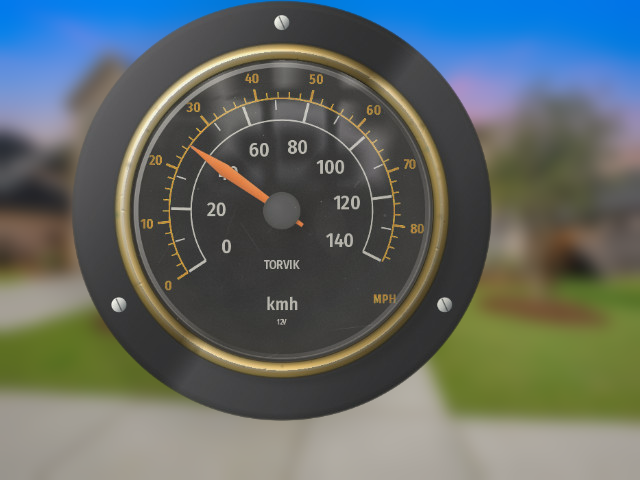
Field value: {"value": 40, "unit": "km/h"}
